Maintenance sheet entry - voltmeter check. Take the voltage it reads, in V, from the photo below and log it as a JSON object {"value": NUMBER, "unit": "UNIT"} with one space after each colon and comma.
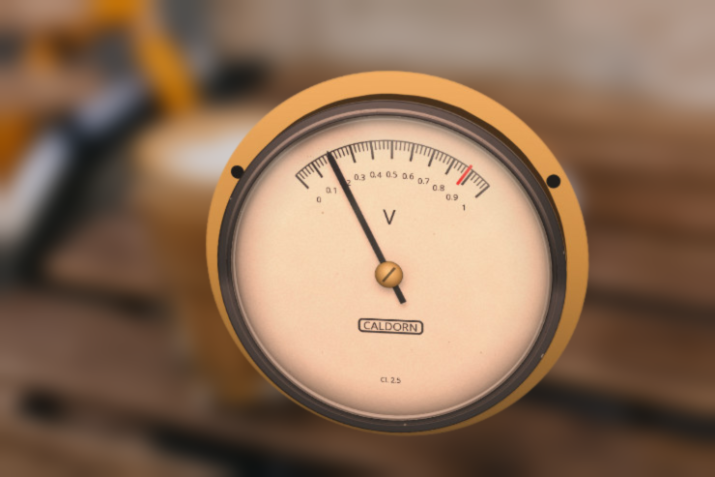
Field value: {"value": 0.2, "unit": "V"}
